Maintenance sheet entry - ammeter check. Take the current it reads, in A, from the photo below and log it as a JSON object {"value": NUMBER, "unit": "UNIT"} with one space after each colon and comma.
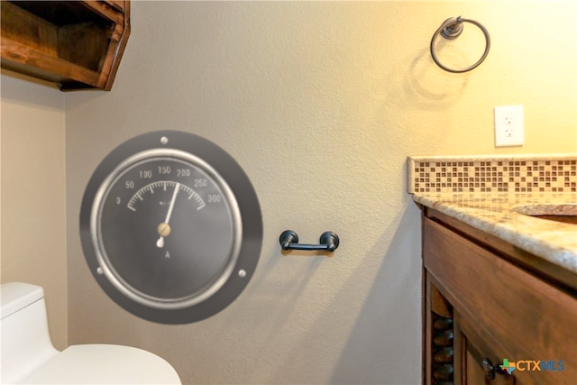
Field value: {"value": 200, "unit": "A"}
